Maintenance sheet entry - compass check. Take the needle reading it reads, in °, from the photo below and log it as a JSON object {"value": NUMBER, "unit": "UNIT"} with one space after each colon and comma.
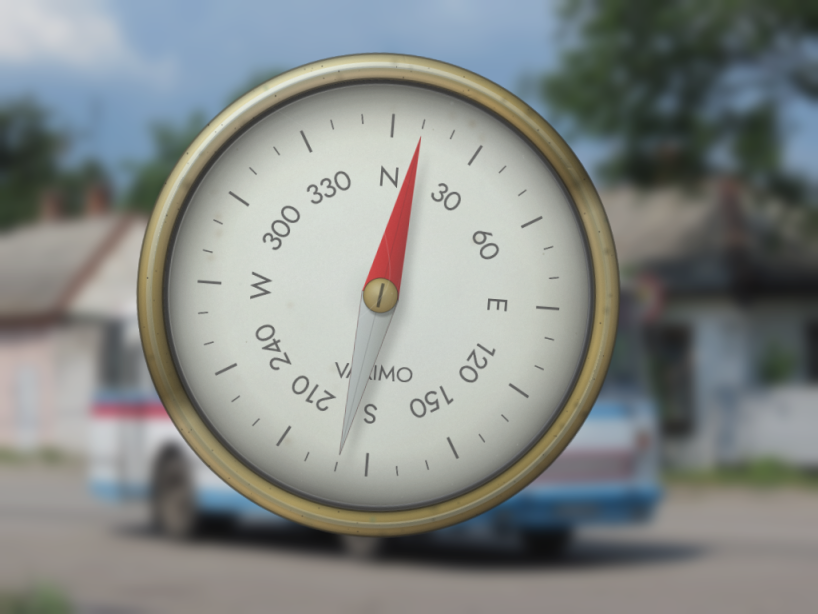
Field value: {"value": 10, "unit": "°"}
